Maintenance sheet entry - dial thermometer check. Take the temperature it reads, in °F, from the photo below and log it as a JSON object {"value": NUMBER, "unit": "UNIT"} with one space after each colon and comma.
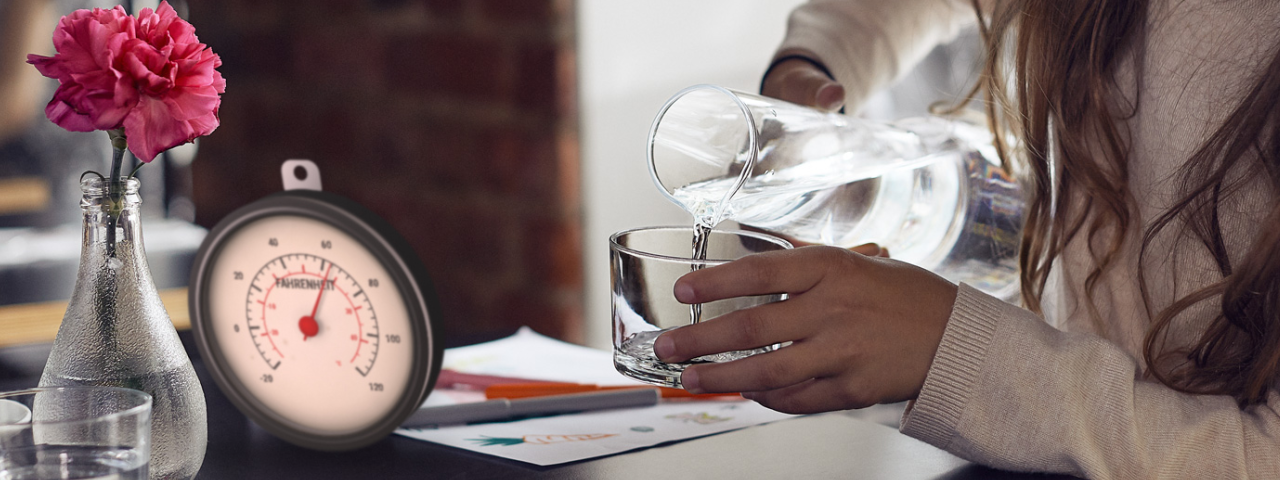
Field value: {"value": 64, "unit": "°F"}
